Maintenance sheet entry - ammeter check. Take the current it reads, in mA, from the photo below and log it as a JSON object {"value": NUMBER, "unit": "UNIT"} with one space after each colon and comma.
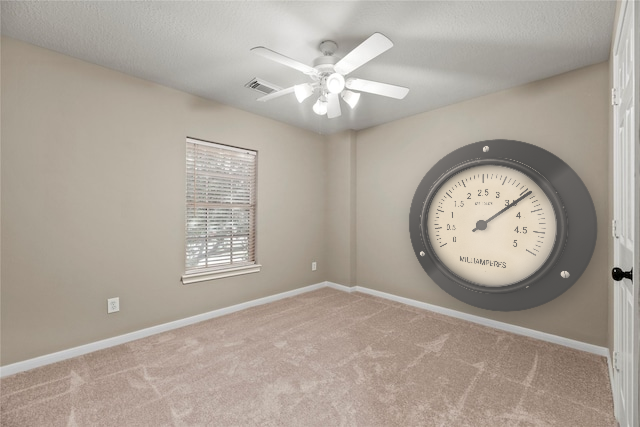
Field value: {"value": 3.6, "unit": "mA"}
